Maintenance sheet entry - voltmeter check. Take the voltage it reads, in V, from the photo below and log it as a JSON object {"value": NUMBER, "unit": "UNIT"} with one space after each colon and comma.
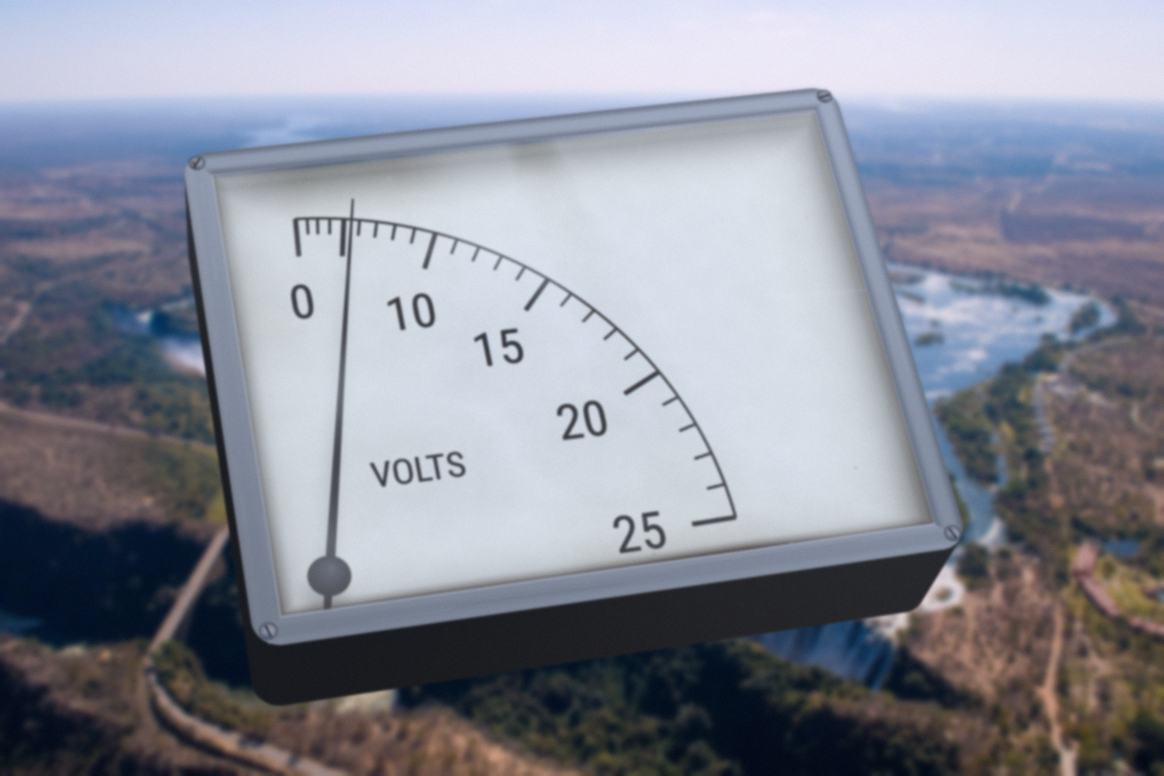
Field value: {"value": 5.5, "unit": "V"}
